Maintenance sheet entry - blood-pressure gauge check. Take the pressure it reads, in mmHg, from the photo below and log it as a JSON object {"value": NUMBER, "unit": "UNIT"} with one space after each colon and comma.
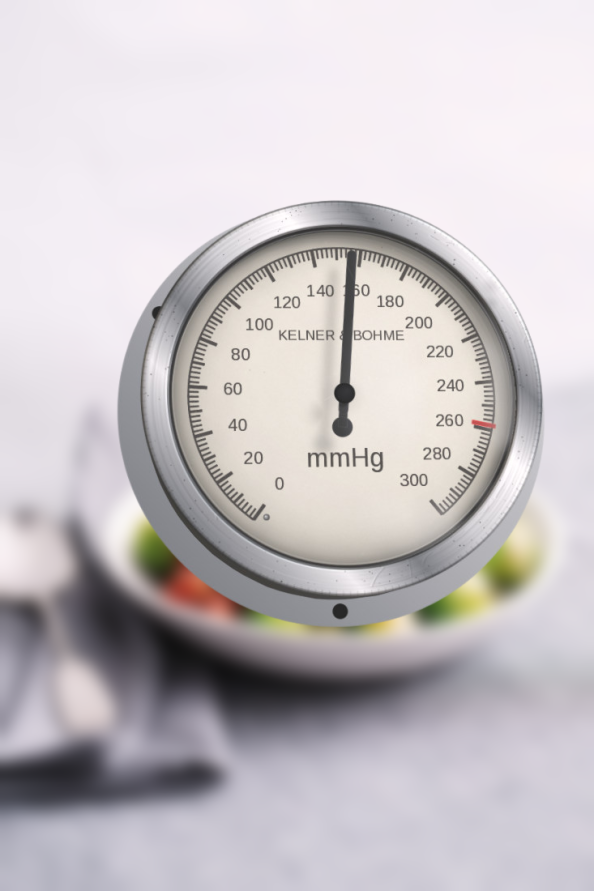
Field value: {"value": 156, "unit": "mmHg"}
